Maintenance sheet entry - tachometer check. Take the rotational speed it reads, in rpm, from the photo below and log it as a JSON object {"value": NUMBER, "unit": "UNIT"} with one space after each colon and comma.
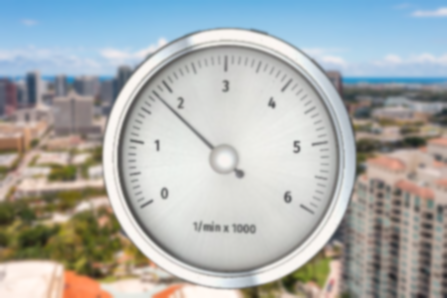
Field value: {"value": 1800, "unit": "rpm"}
